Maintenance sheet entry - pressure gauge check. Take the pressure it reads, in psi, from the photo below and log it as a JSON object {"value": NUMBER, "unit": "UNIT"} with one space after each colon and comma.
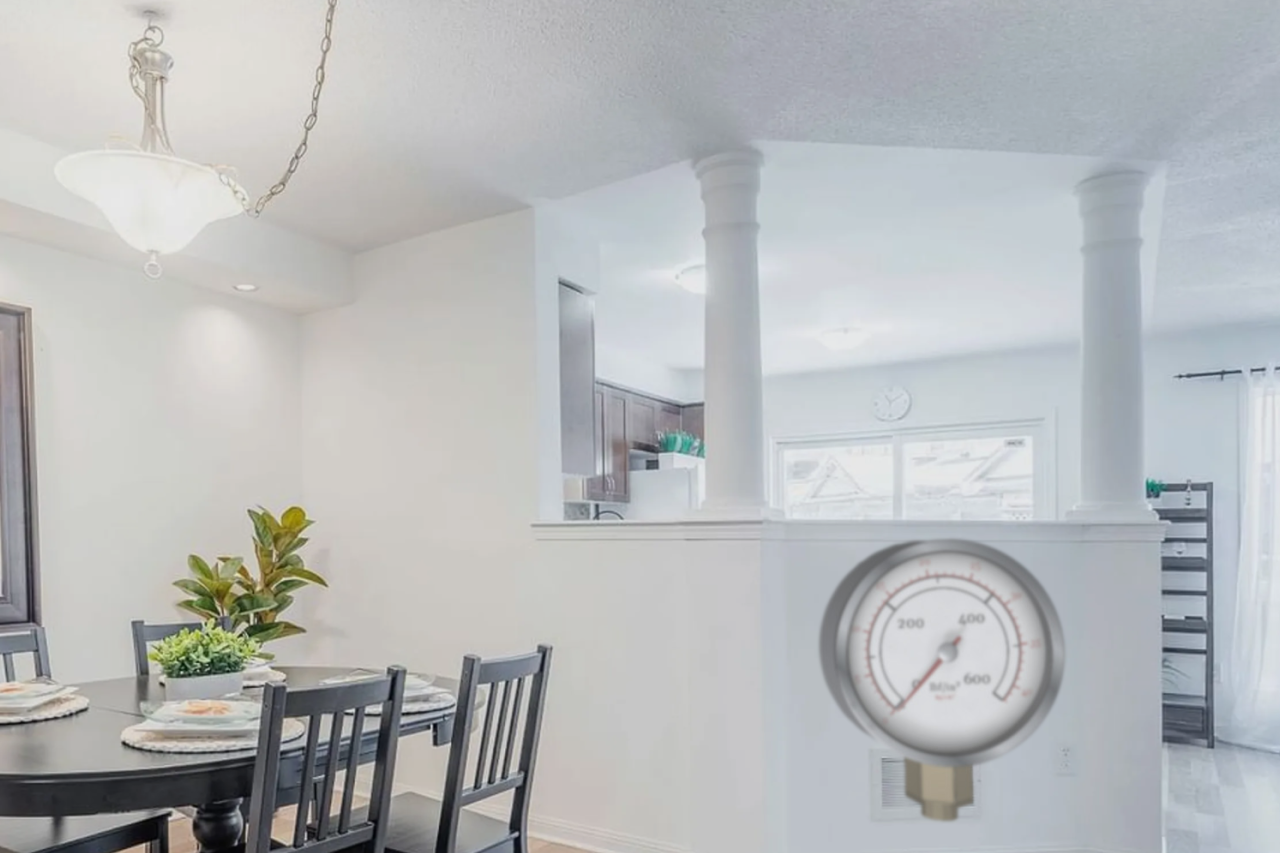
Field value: {"value": 0, "unit": "psi"}
